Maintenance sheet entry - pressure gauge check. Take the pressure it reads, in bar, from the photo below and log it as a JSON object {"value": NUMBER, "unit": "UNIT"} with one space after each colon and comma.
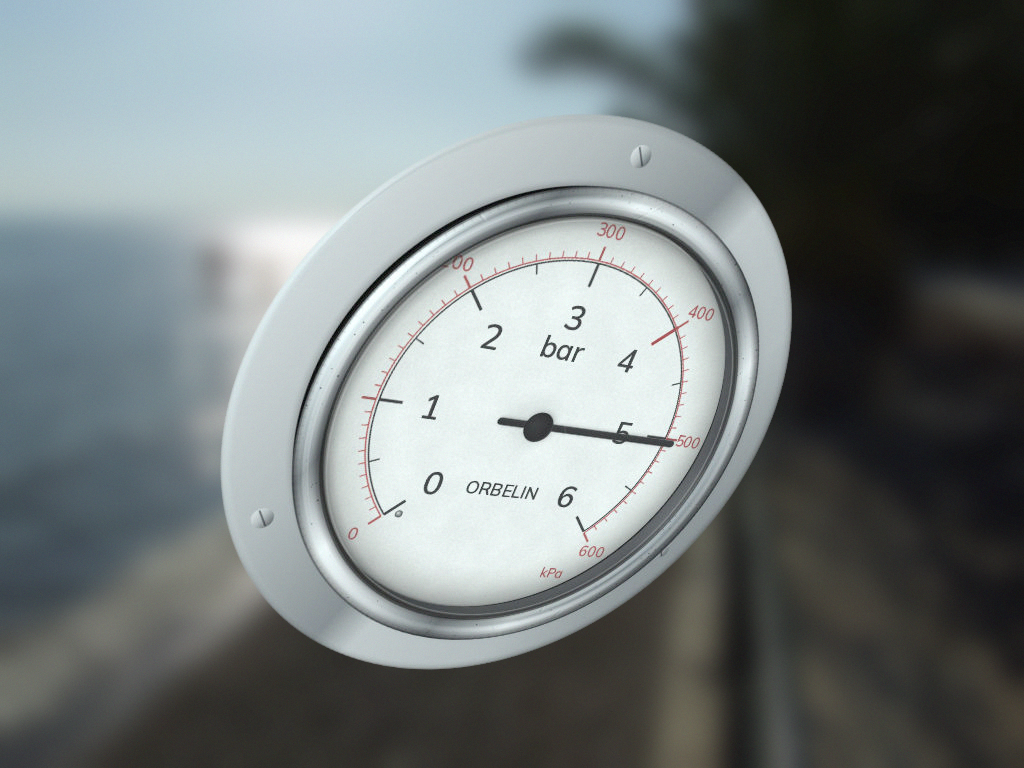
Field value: {"value": 5, "unit": "bar"}
